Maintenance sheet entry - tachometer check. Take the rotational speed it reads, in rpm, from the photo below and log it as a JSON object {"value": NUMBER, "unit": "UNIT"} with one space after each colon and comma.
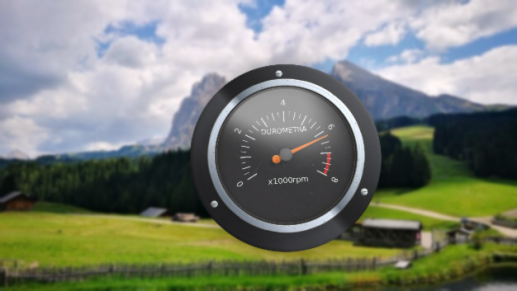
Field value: {"value": 6250, "unit": "rpm"}
